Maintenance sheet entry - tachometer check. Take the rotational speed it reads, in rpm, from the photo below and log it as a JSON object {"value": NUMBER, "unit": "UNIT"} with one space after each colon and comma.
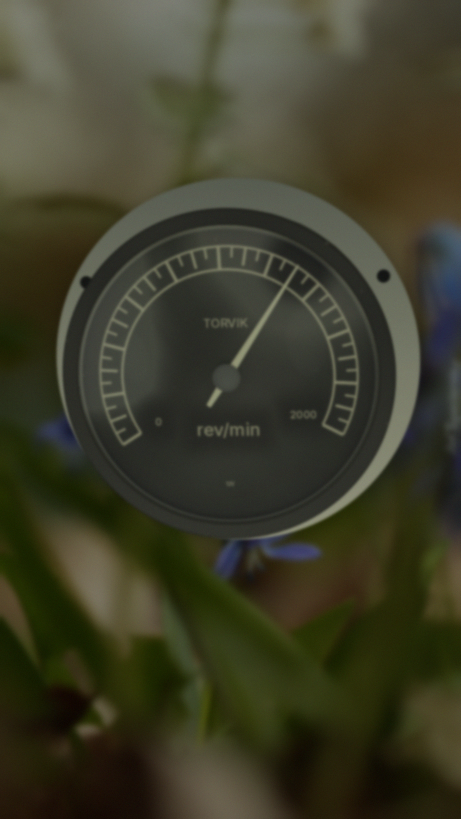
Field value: {"value": 1300, "unit": "rpm"}
